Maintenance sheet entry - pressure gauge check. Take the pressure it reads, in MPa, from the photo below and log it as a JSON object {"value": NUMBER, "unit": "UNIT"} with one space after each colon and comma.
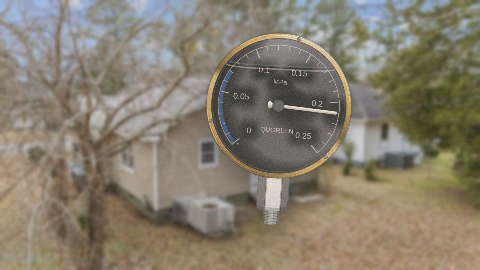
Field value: {"value": 0.21, "unit": "MPa"}
